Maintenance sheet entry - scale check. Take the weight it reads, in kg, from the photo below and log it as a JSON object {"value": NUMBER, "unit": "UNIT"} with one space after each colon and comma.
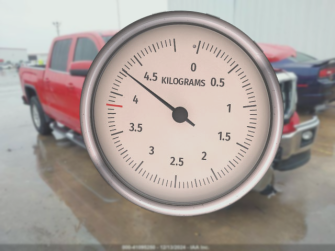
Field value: {"value": 4.3, "unit": "kg"}
